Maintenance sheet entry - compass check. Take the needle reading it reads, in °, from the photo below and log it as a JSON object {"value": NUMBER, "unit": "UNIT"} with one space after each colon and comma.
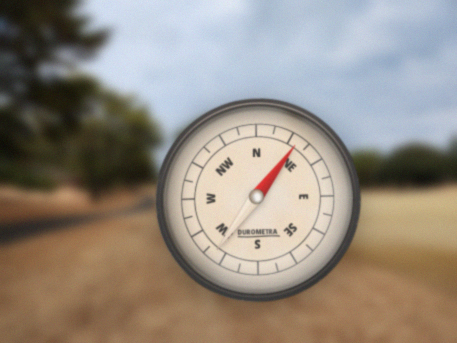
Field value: {"value": 37.5, "unit": "°"}
